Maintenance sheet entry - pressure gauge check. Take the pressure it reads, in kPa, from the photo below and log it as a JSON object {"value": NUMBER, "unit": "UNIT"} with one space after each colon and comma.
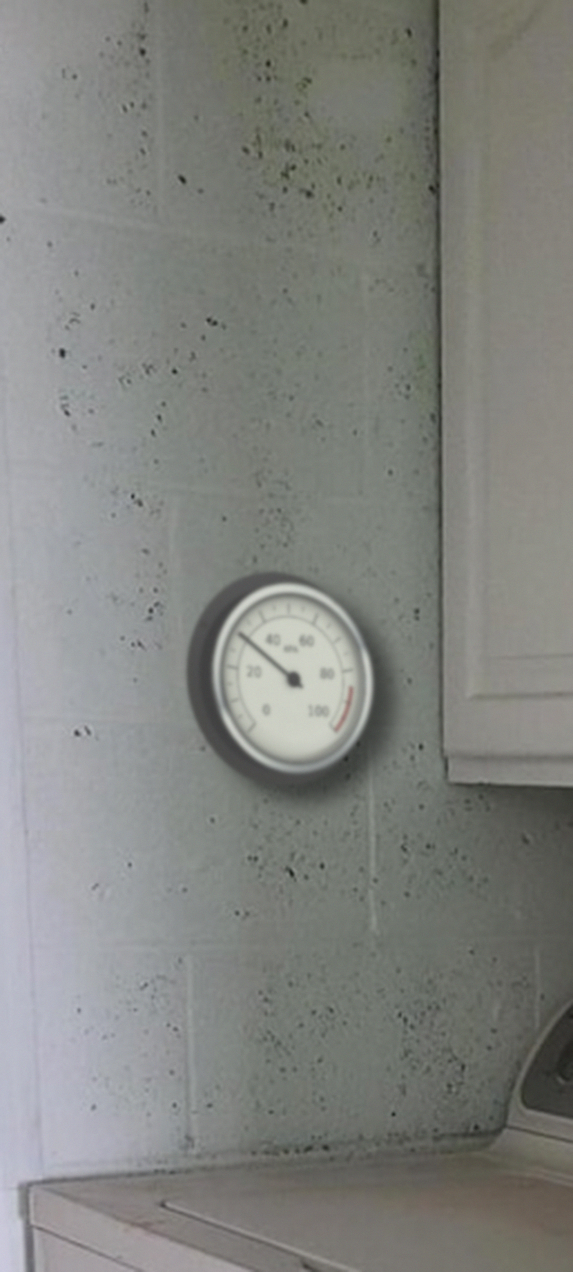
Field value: {"value": 30, "unit": "kPa"}
